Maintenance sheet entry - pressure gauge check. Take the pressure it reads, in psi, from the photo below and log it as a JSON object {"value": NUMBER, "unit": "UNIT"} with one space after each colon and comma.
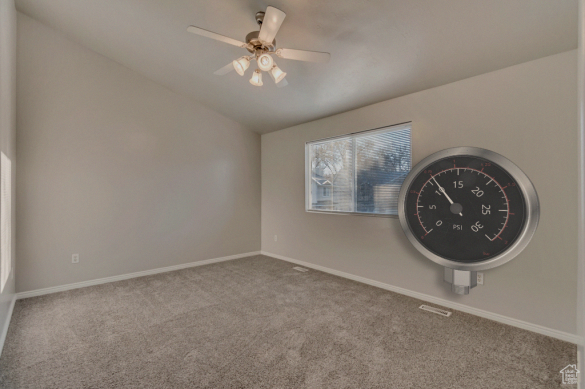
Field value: {"value": 11, "unit": "psi"}
